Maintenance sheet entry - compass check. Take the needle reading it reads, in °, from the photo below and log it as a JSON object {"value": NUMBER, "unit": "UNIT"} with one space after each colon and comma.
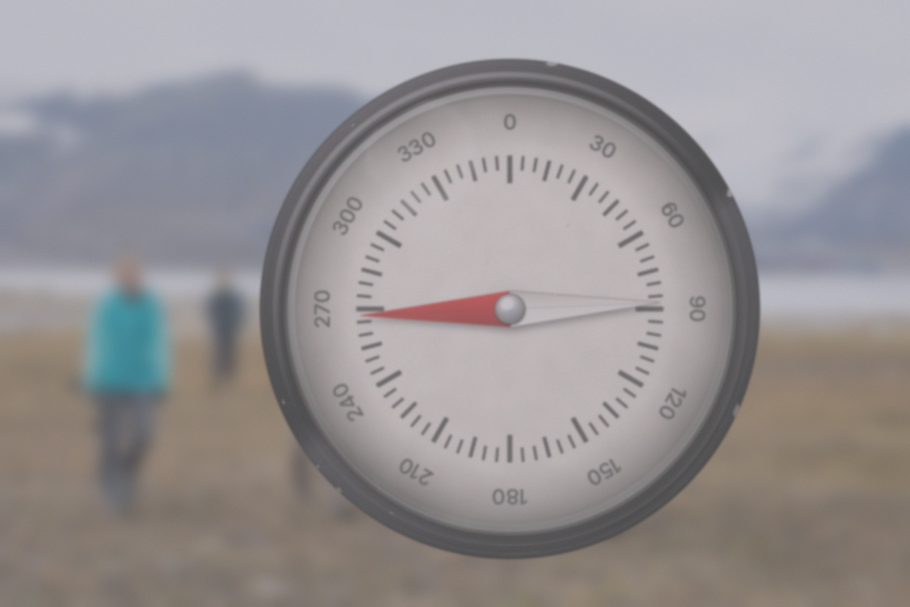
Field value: {"value": 267.5, "unit": "°"}
